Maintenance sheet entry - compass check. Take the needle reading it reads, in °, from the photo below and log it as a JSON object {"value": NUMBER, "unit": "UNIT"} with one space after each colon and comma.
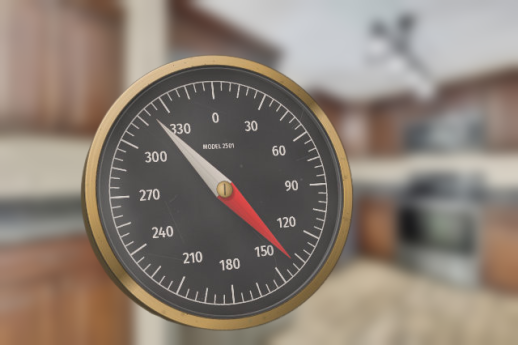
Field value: {"value": 140, "unit": "°"}
